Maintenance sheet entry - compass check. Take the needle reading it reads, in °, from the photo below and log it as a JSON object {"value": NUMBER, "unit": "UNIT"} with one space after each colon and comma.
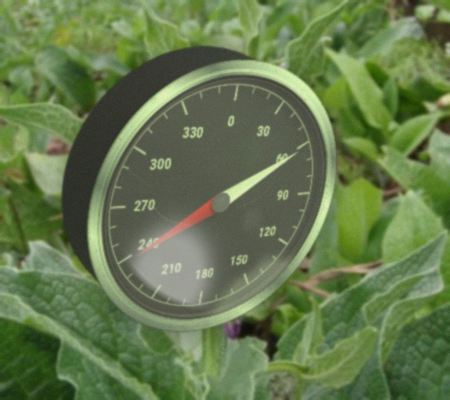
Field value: {"value": 240, "unit": "°"}
